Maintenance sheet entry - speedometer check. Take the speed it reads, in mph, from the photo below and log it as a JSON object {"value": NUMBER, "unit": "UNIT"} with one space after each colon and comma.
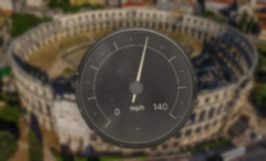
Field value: {"value": 80, "unit": "mph"}
